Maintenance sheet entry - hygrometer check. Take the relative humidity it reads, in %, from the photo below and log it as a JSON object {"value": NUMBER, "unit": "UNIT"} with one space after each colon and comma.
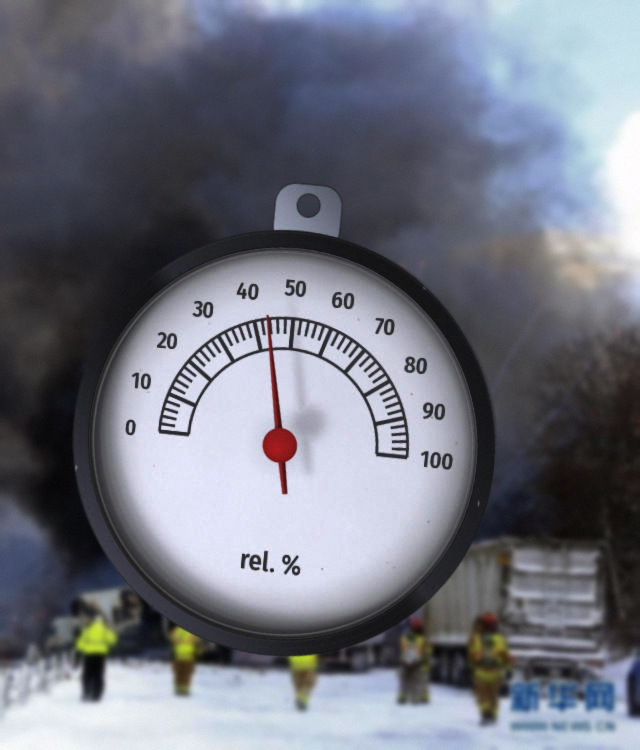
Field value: {"value": 44, "unit": "%"}
